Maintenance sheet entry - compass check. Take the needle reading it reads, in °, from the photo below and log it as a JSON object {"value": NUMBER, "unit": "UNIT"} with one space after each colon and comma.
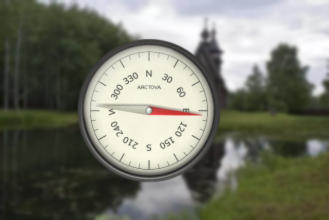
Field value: {"value": 95, "unit": "°"}
